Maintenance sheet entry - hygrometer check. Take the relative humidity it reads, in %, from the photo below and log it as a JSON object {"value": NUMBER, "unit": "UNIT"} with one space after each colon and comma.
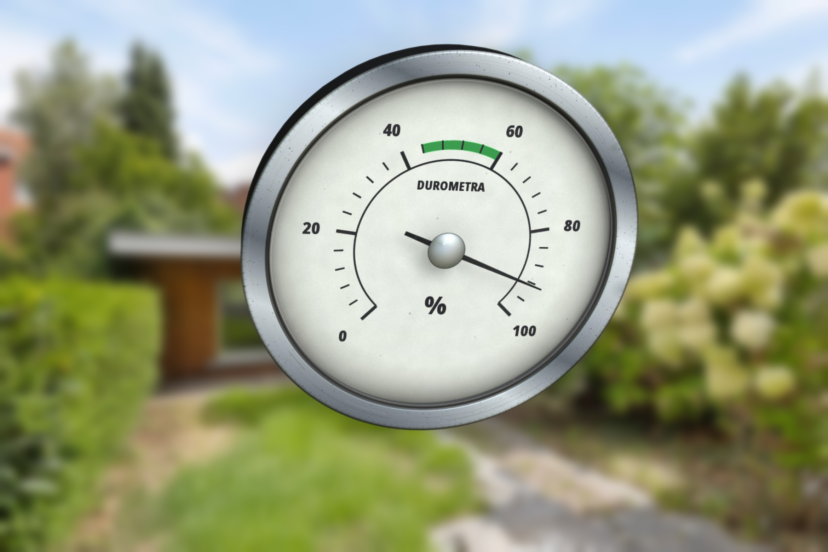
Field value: {"value": 92, "unit": "%"}
